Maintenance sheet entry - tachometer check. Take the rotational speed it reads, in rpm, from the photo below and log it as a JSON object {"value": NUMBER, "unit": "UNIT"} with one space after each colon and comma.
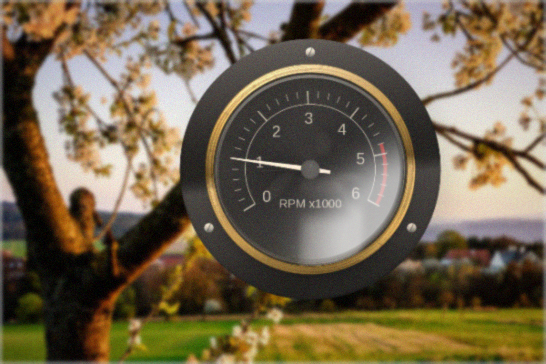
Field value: {"value": 1000, "unit": "rpm"}
